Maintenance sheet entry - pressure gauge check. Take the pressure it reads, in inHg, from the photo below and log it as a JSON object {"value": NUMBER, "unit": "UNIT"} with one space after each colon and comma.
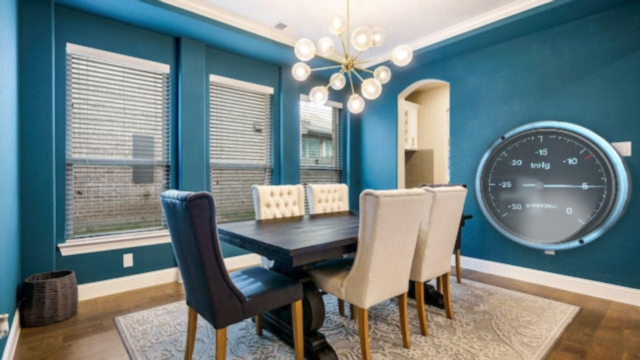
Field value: {"value": -5, "unit": "inHg"}
